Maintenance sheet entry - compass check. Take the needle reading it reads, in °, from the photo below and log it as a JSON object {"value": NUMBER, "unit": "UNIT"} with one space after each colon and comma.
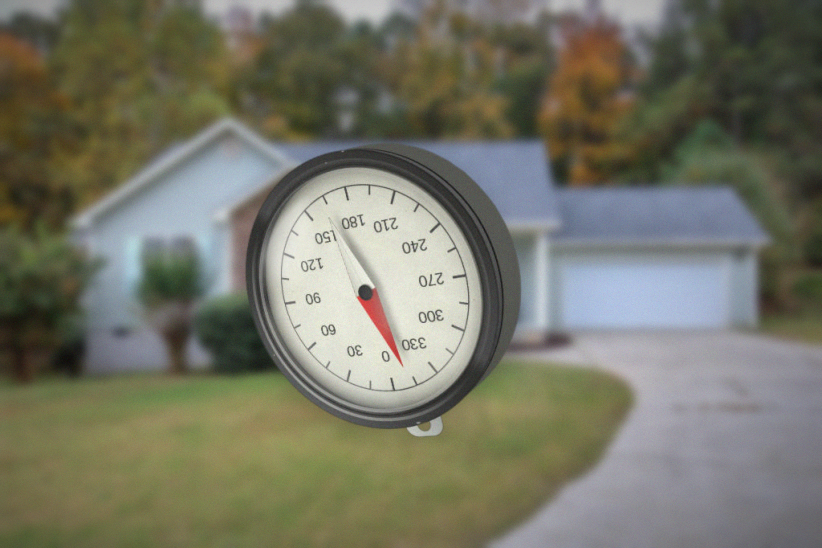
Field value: {"value": 345, "unit": "°"}
